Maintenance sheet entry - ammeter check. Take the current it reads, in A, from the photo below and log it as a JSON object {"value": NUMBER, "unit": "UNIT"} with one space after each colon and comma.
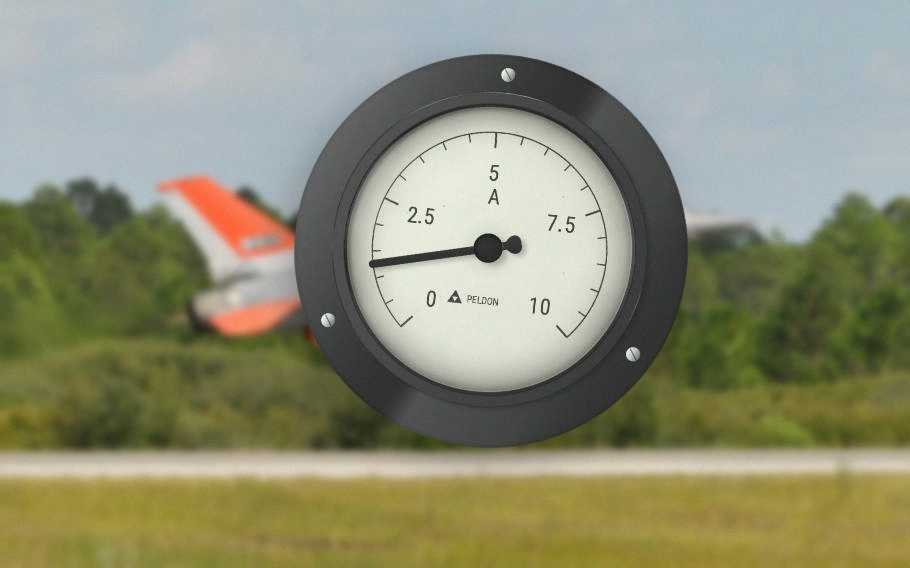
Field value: {"value": 1.25, "unit": "A"}
